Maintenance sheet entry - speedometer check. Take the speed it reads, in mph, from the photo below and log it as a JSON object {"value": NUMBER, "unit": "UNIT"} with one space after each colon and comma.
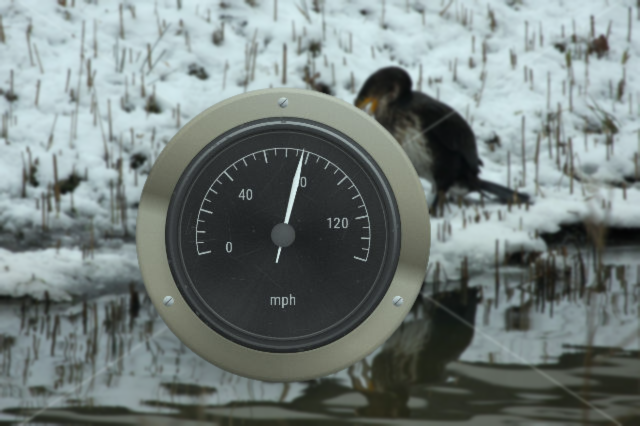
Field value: {"value": 77.5, "unit": "mph"}
